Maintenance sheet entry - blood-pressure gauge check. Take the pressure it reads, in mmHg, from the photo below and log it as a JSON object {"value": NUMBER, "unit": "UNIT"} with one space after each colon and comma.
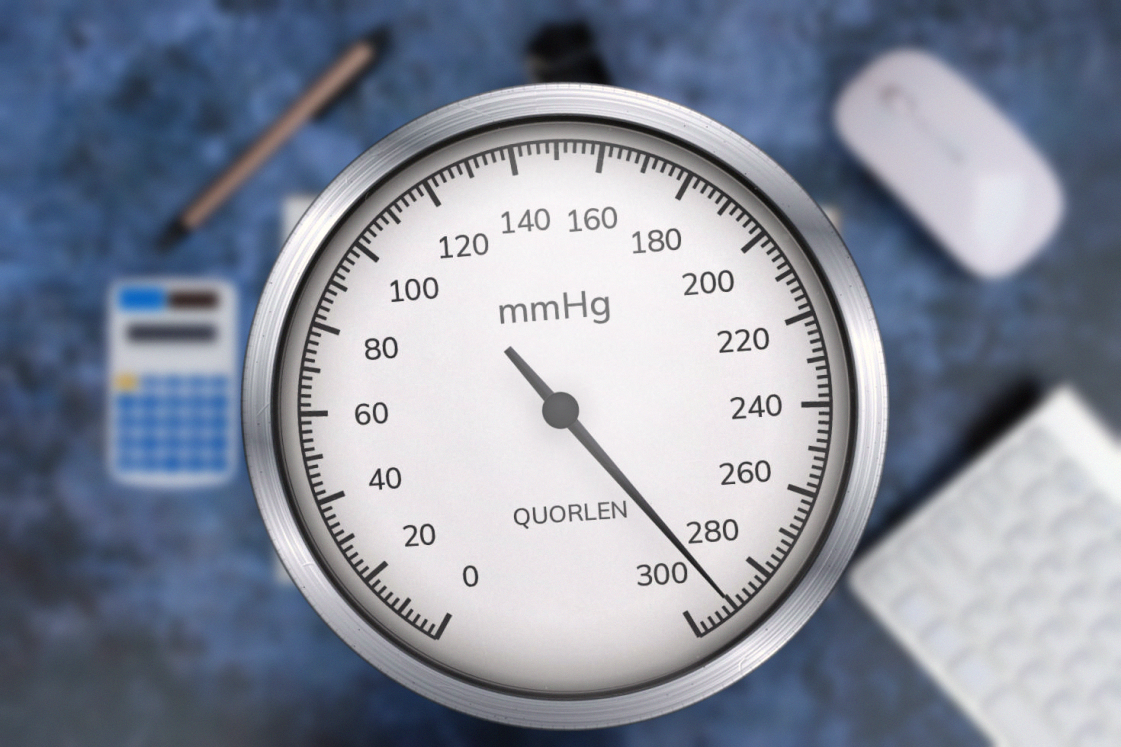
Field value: {"value": 290, "unit": "mmHg"}
